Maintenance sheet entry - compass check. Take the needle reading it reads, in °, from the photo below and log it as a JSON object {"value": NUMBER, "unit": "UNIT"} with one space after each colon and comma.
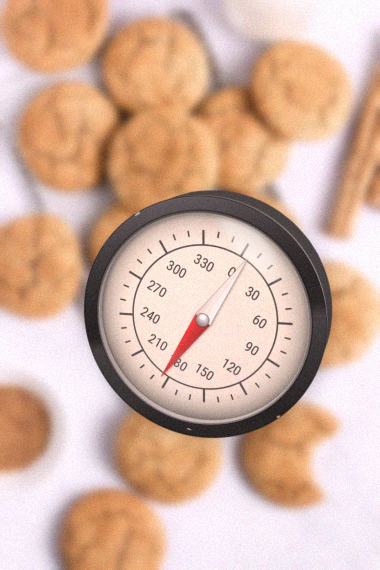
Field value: {"value": 185, "unit": "°"}
